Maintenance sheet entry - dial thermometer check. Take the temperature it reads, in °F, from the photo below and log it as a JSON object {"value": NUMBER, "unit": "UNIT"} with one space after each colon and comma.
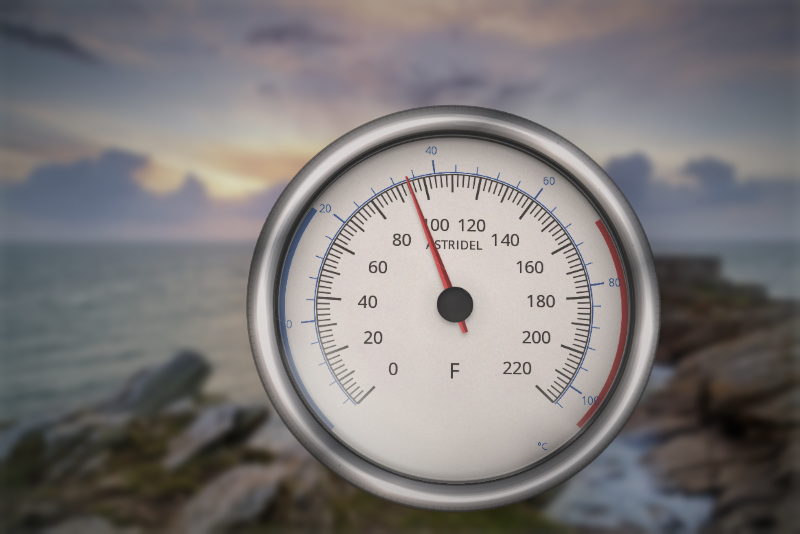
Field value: {"value": 94, "unit": "°F"}
